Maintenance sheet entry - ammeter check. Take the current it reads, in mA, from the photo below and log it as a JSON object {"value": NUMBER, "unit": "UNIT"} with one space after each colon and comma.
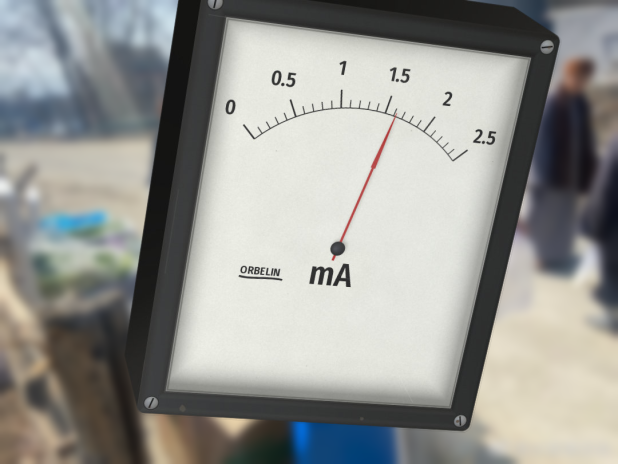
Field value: {"value": 1.6, "unit": "mA"}
